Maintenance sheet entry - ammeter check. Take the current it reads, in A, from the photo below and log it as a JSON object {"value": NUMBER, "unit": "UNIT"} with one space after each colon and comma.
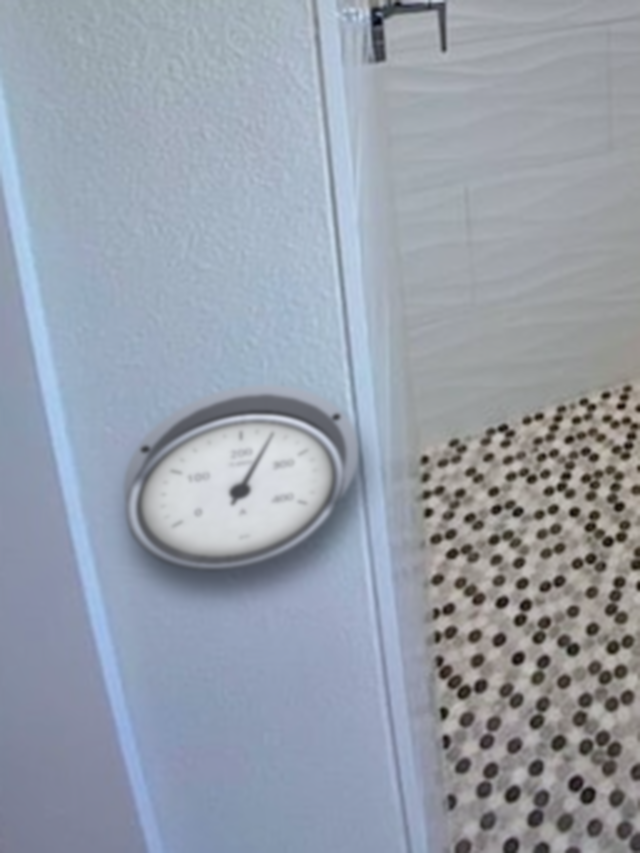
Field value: {"value": 240, "unit": "A"}
